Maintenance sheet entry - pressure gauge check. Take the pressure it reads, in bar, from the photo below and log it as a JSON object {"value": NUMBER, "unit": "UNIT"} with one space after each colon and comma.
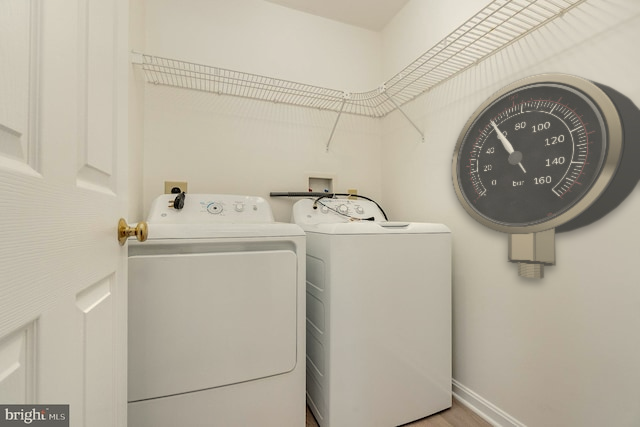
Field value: {"value": 60, "unit": "bar"}
